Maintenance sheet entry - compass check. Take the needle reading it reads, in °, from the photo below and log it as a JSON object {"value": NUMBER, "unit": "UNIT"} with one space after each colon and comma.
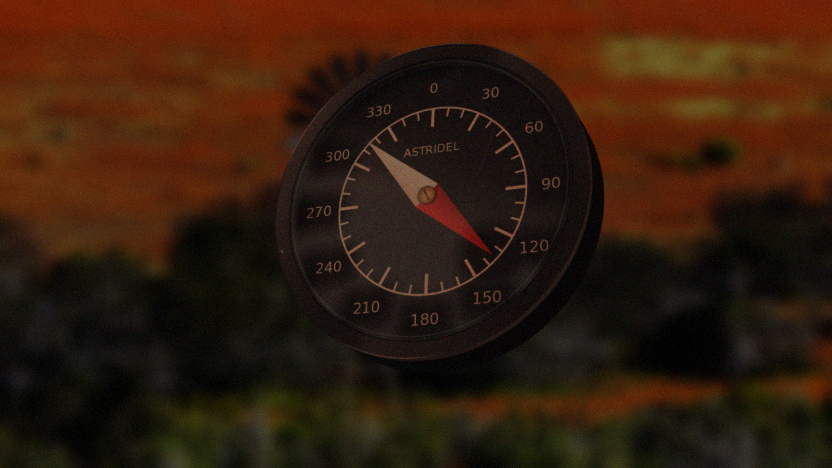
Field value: {"value": 135, "unit": "°"}
